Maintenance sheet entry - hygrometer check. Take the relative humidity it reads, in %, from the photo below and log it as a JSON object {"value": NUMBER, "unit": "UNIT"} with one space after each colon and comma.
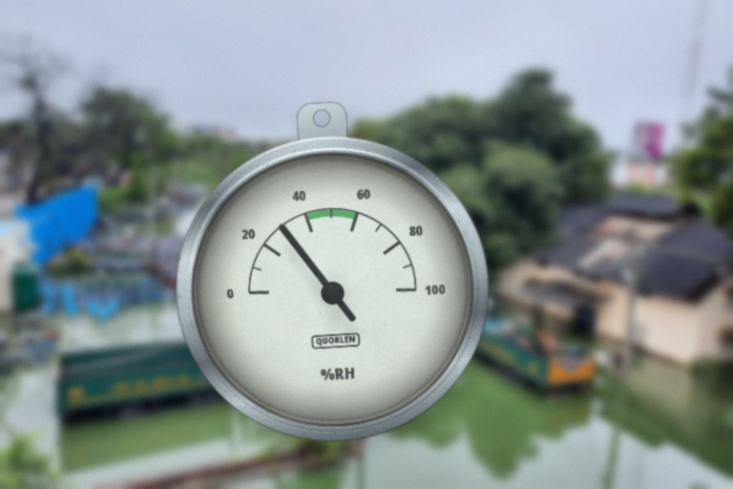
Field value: {"value": 30, "unit": "%"}
